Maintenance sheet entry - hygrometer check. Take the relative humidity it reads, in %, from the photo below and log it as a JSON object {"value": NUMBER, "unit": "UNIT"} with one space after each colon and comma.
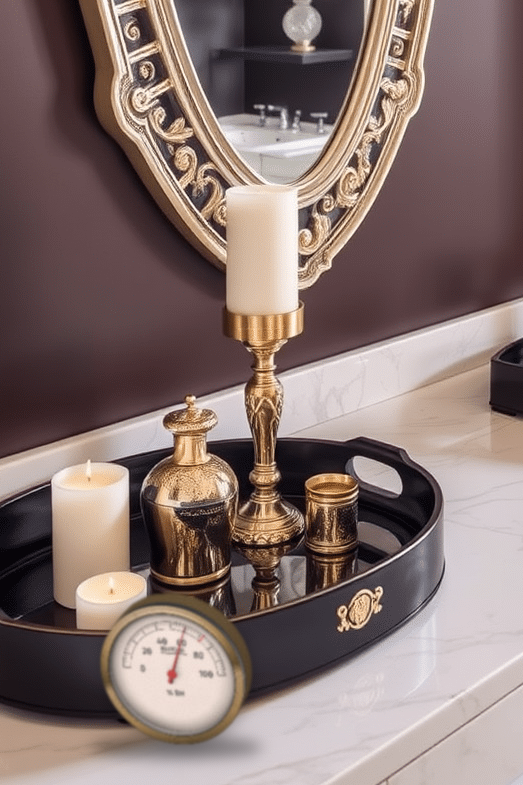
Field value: {"value": 60, "unit": "%"}
